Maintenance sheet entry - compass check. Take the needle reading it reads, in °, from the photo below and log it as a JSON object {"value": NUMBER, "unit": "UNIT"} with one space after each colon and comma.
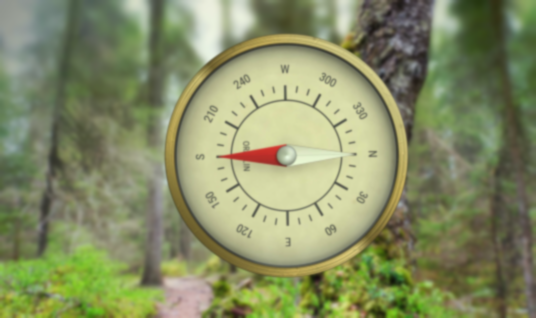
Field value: {"value": 180, "unit": "°"}
